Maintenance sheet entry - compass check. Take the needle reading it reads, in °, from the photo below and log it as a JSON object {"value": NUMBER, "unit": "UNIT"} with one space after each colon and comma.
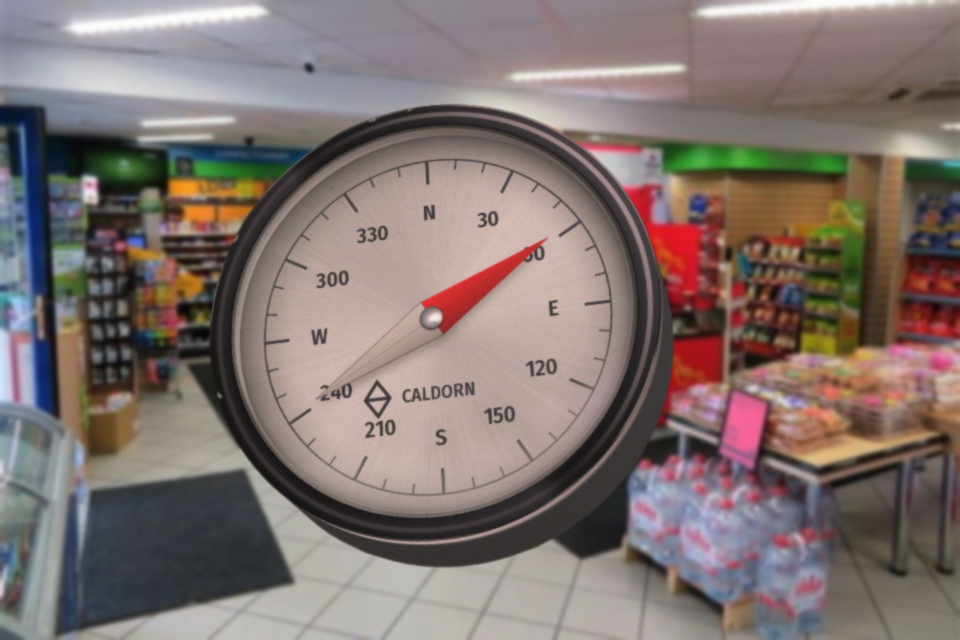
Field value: {"value": 60, "unit": "°"}
